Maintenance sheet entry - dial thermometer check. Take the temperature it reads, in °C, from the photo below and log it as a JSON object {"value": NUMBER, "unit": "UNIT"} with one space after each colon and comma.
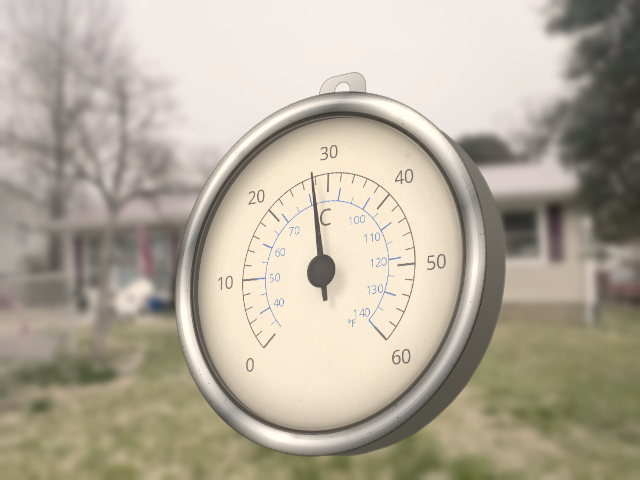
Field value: {"value": 28, "unit": "°C"}
